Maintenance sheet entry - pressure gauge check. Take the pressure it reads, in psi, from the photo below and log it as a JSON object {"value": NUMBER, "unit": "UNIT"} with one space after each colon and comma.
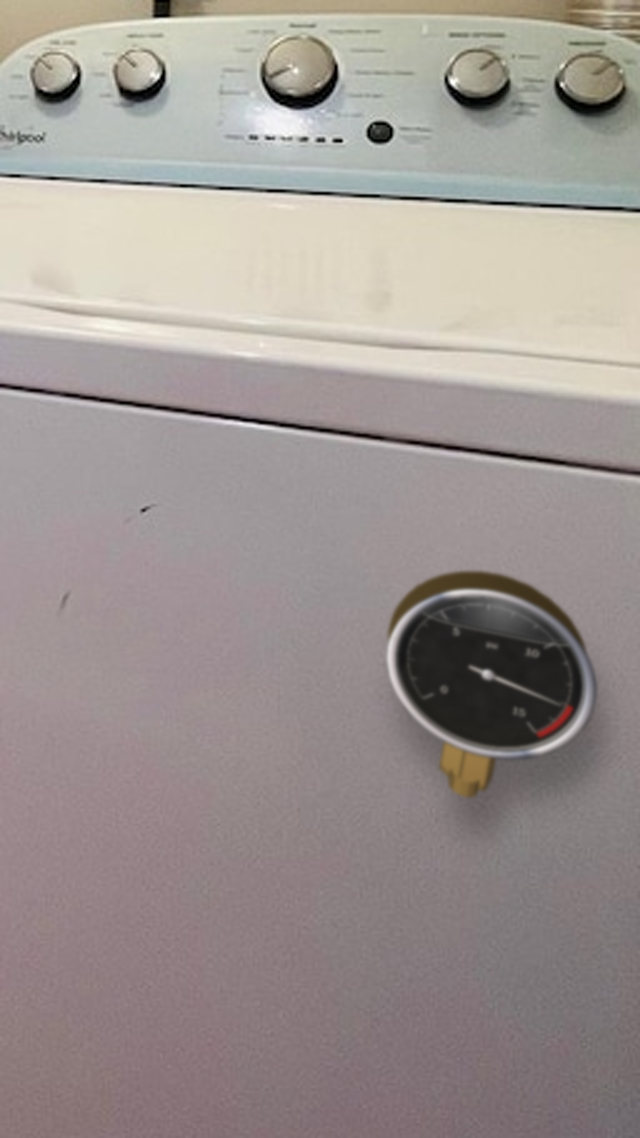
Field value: {"value": 13, "unit": "psi"}
